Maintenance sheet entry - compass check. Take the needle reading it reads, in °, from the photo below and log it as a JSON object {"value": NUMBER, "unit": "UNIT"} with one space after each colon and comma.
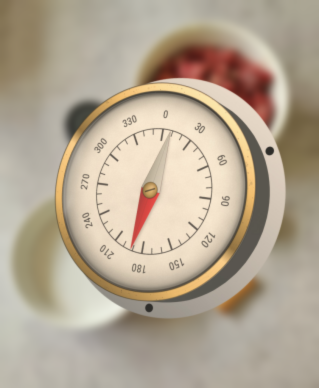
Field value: {"value": 190, "unit": "°"}
